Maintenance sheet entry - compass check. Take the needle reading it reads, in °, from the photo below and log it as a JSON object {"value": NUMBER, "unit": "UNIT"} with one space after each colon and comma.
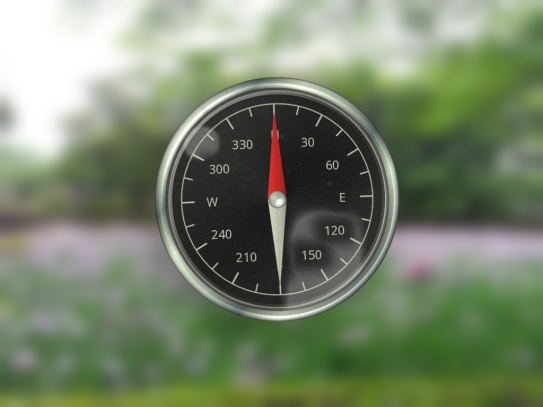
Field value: {"value": 0, "unit": "°"}
